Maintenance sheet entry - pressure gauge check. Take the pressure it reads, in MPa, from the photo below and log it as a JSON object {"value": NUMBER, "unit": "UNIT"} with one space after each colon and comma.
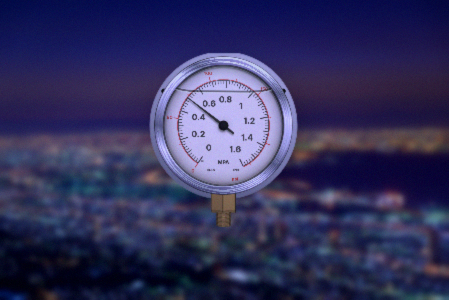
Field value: {"value": 0.5, "unit": "MPa"}
